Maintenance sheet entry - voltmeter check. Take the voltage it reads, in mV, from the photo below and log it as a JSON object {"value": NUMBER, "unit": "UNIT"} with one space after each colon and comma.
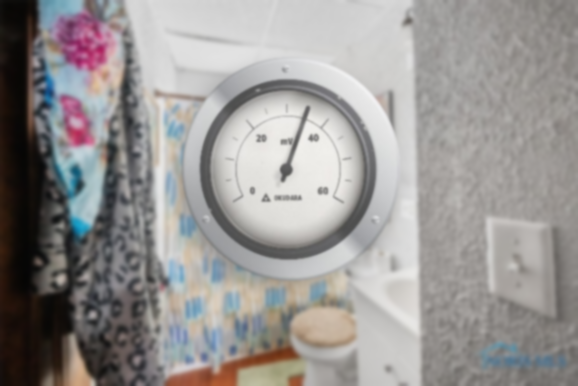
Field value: {"value": 35, "unit": "mV"}
